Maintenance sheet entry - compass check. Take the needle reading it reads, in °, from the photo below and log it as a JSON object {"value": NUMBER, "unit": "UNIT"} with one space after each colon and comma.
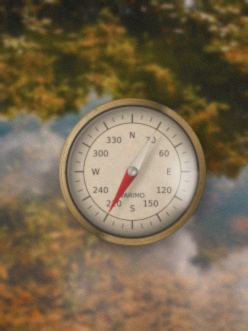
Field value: {"value": 210, "unit": "°"}
